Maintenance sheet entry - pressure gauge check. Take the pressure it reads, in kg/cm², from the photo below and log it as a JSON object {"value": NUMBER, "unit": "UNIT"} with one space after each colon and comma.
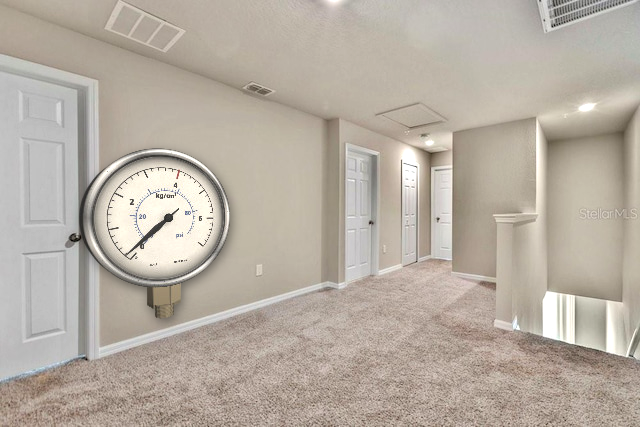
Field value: {"value": 0.2, "unit": "kg/cm²"}
